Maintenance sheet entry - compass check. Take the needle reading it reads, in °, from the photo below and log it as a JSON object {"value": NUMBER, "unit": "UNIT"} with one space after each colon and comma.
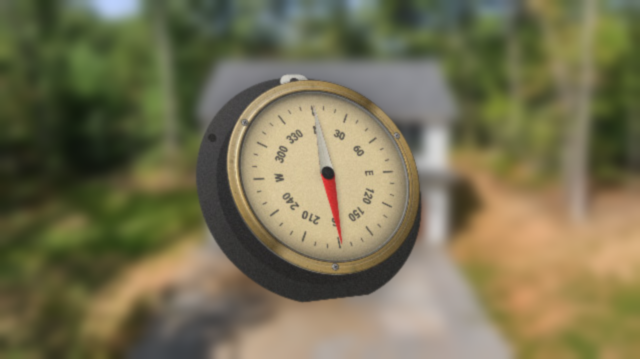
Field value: {"value": 180, "unit": "°"}
